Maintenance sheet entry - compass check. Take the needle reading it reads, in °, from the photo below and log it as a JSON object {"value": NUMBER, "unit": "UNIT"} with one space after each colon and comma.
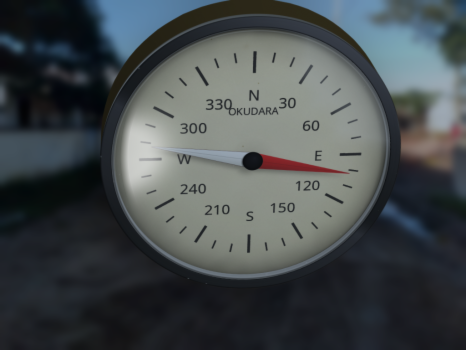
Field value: {"value": 100, "unit": "°"}
